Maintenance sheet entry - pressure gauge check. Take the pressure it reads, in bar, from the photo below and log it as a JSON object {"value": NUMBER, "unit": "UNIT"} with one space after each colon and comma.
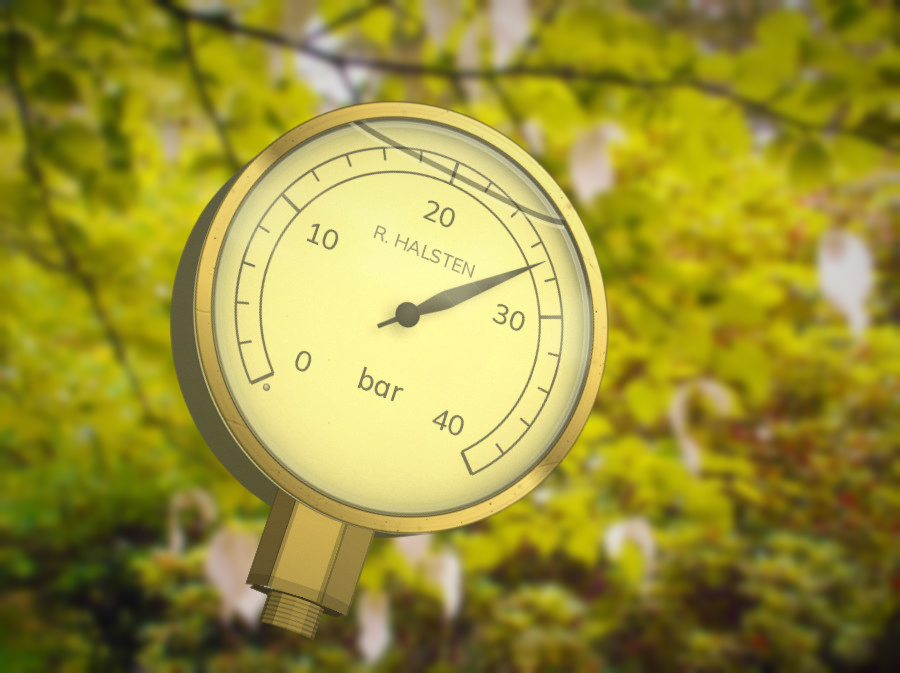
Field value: {"value": 27, "unit": "bar"}
